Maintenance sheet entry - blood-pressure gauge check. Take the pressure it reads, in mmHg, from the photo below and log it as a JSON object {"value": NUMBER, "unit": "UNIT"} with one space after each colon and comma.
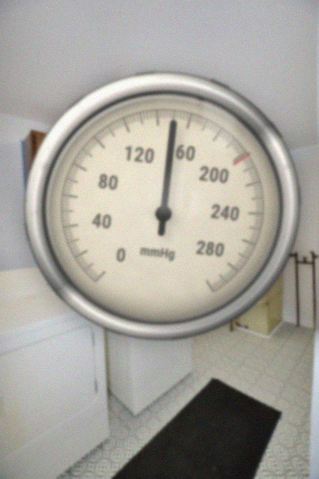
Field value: {"value": 150, "unit": "mmHg"}
